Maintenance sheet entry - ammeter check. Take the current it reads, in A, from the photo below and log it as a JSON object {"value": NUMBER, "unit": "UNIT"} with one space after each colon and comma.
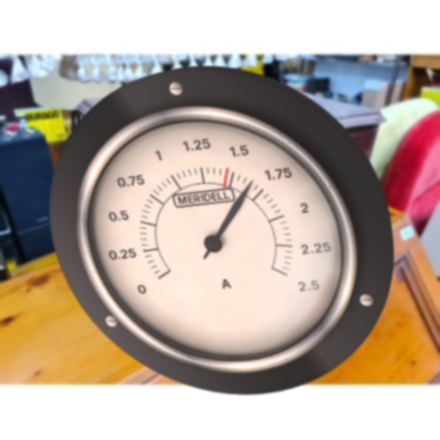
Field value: {"value": 1.65, "unit": "A"}
